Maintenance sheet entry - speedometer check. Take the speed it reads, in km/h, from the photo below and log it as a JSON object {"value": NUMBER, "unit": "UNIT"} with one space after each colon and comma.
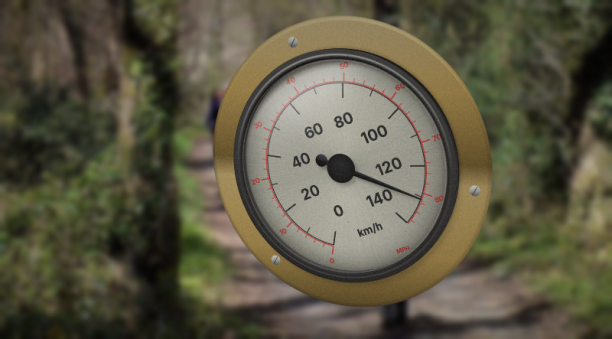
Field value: {"value": 130, "unit": "km/h"}
